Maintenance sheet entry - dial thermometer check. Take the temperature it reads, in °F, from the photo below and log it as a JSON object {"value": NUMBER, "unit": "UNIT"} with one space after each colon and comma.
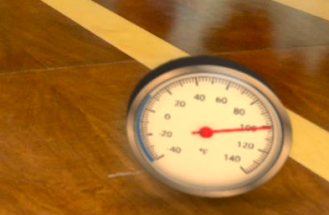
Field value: {"value": 100, "unit": "°F"}
